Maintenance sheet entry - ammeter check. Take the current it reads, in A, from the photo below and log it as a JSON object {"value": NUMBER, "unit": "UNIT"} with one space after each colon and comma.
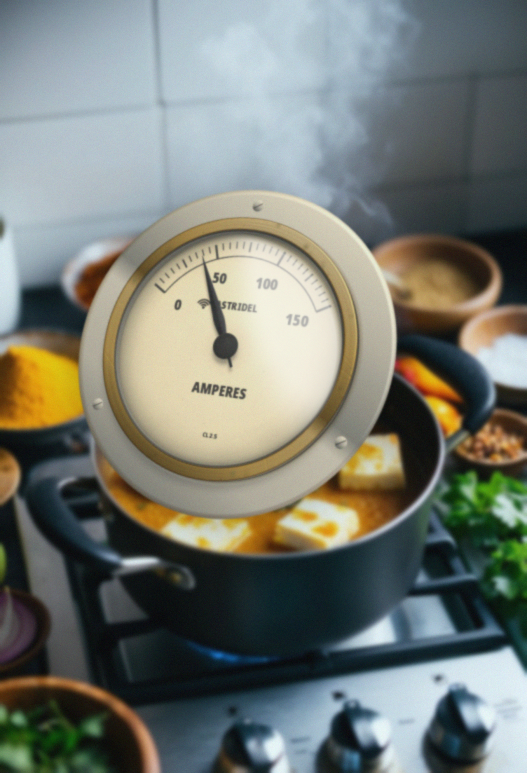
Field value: {"value": 40, "unit": "A"}
